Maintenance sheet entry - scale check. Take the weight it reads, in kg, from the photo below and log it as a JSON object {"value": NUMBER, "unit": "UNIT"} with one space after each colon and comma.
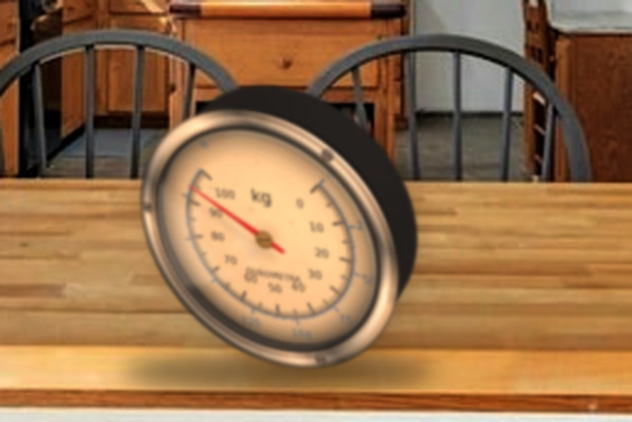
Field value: {"value": 95, "unit": "kg"}
